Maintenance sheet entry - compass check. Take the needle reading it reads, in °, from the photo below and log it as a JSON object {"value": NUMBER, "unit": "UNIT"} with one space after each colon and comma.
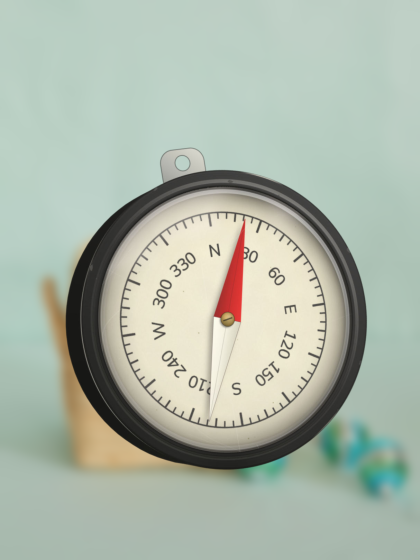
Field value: {"value": 20, "unit": "°"}
